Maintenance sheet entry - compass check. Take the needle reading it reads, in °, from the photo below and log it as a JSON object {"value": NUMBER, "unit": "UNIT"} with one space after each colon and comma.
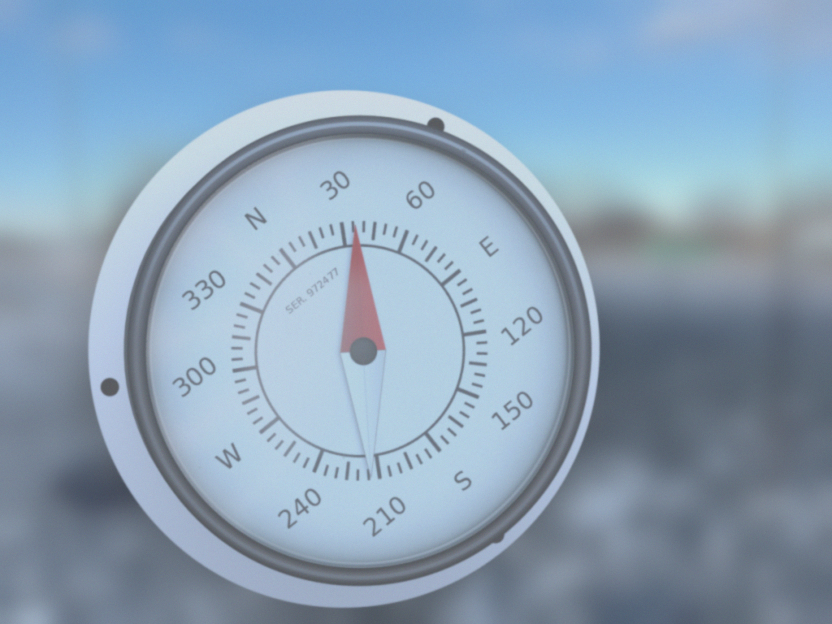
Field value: {"value": 35, "unit": "°"}
